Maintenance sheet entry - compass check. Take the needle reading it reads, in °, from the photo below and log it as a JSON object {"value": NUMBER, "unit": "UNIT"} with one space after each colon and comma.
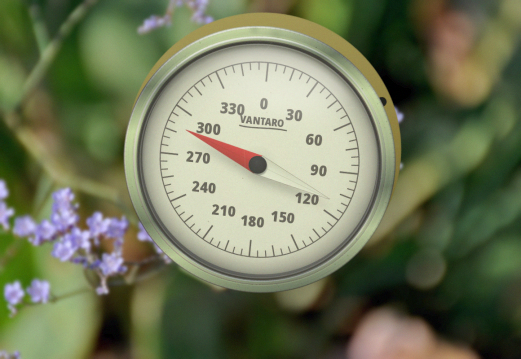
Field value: {"value": 290, "unit": "°"}
